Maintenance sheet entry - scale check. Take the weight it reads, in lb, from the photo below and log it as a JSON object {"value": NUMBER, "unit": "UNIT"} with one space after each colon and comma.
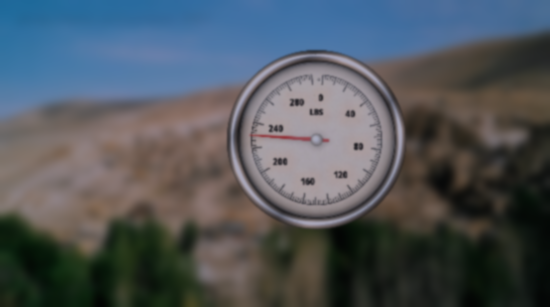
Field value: {"value": 230, "unit": "lb"}
